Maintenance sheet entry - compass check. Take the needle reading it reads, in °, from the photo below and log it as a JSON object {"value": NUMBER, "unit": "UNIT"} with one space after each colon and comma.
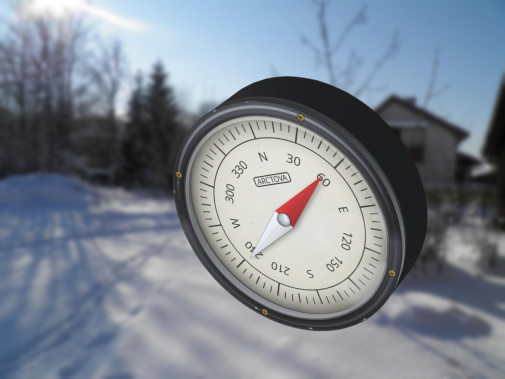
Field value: {"value": 57.5, "unit": "°"}
